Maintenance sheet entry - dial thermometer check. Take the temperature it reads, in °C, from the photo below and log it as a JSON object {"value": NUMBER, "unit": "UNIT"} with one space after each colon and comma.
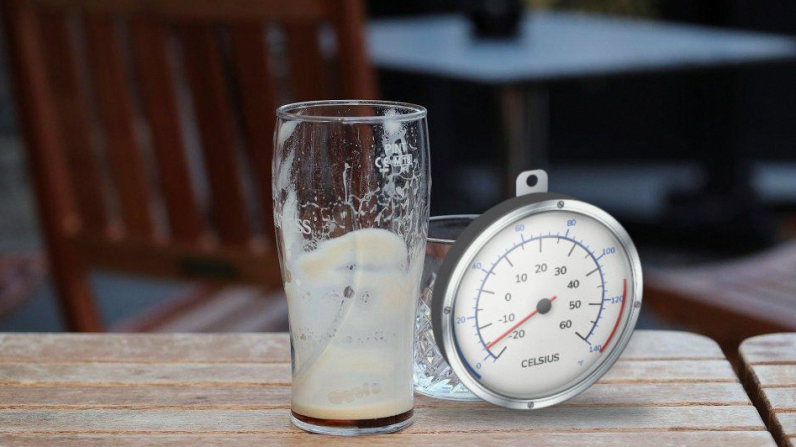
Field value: {"value": -15, "unit": "°C"}
